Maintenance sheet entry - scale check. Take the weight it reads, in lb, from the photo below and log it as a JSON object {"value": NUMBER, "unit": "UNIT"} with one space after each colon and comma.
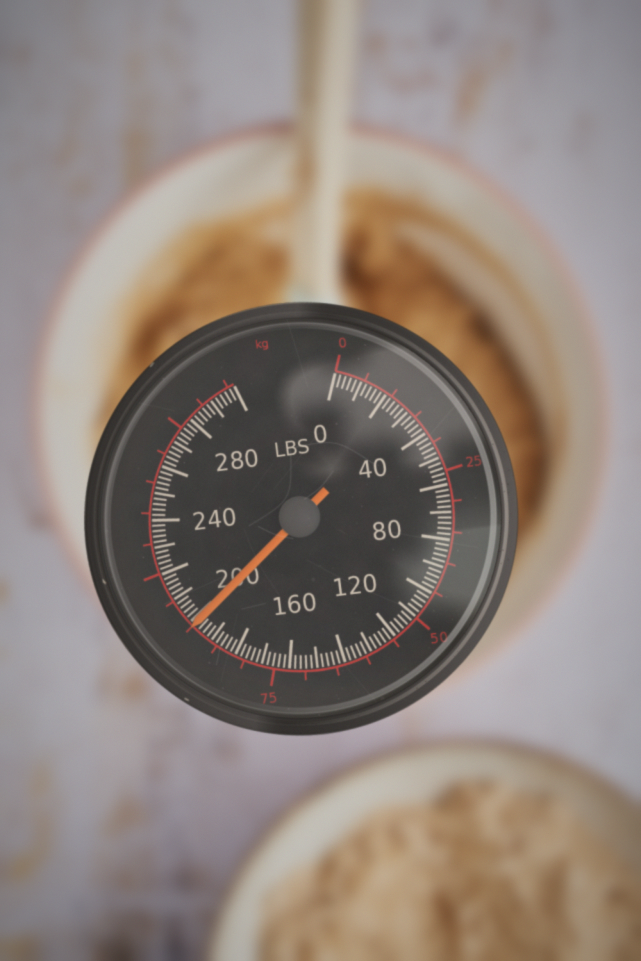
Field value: {"value": 198, "unit": "lb"}
